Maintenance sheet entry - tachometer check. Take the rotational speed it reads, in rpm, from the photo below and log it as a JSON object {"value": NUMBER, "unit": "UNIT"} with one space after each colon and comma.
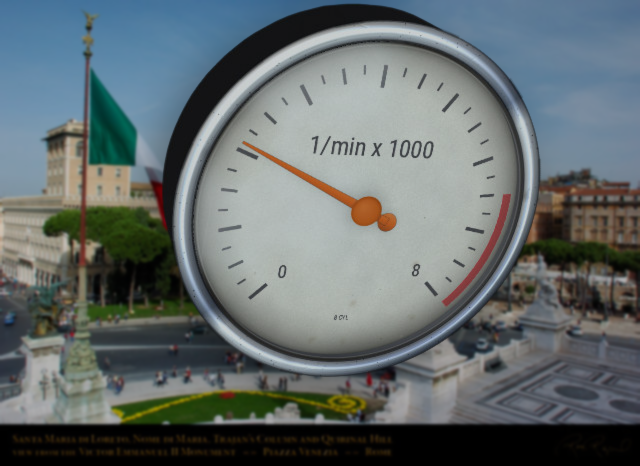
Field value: {"value": 2125, "unit": "rpm"}
